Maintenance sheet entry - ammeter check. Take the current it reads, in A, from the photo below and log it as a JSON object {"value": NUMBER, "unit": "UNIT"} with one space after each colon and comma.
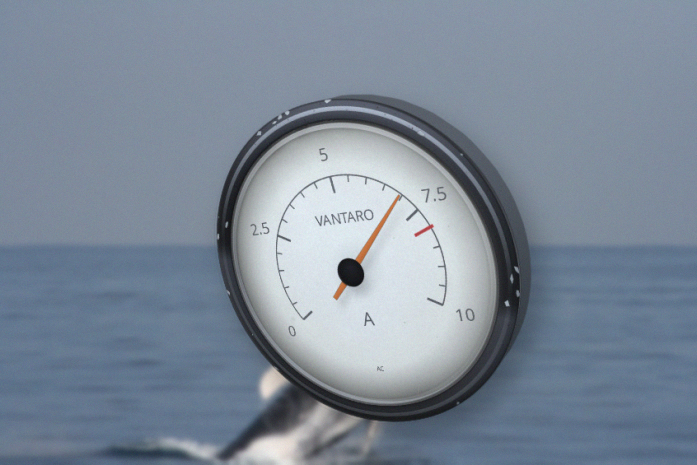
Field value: {"value": 7, "unit": "A"}
